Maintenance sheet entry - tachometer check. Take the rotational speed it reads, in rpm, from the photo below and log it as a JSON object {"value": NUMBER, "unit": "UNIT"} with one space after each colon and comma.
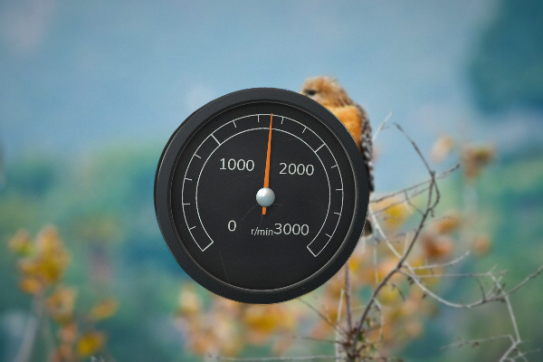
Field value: {"value": 1500, "unit": "rpm"}
